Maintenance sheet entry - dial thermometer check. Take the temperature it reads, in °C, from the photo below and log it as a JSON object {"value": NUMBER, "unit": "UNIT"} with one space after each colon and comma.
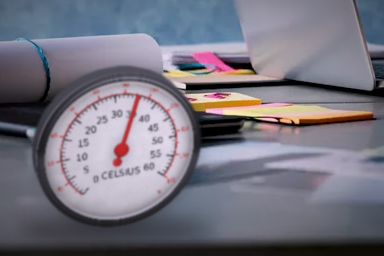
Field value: {"value": 35, "unit": "°C"}
